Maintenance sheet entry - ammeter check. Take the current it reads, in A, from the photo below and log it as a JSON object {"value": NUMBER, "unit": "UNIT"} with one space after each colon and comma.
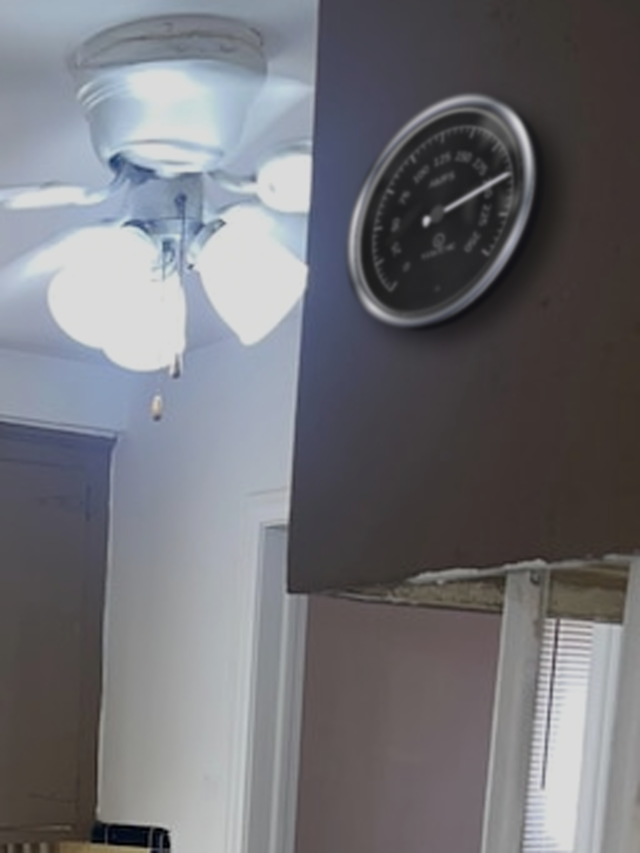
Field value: {"value": 200, "unit": "A"}
